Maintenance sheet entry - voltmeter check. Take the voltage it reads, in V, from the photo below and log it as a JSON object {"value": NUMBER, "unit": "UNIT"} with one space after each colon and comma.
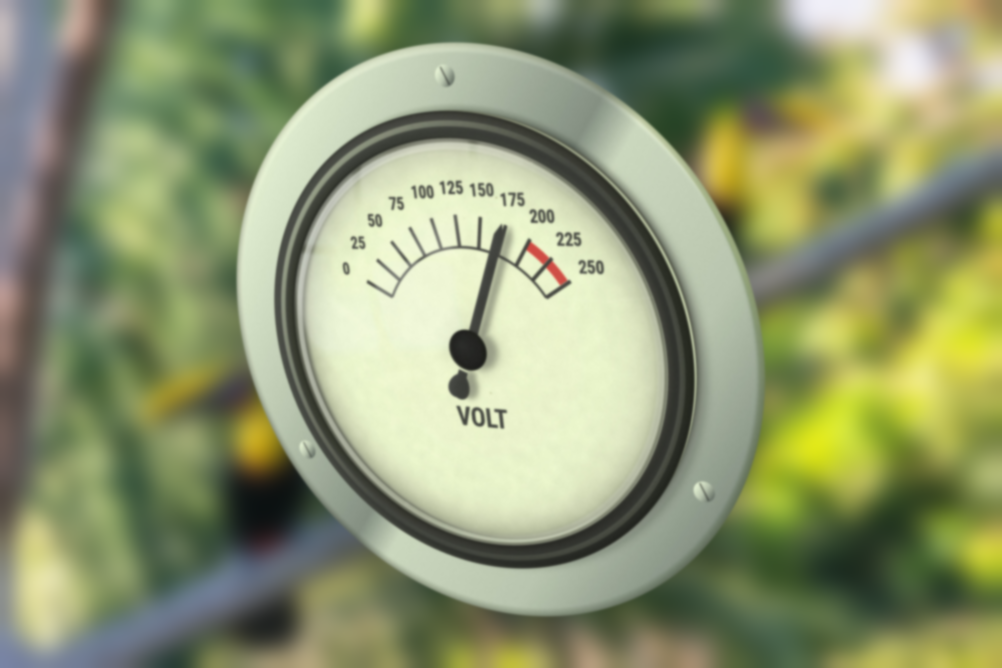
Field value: {"value": 175, "unit": "V"}
